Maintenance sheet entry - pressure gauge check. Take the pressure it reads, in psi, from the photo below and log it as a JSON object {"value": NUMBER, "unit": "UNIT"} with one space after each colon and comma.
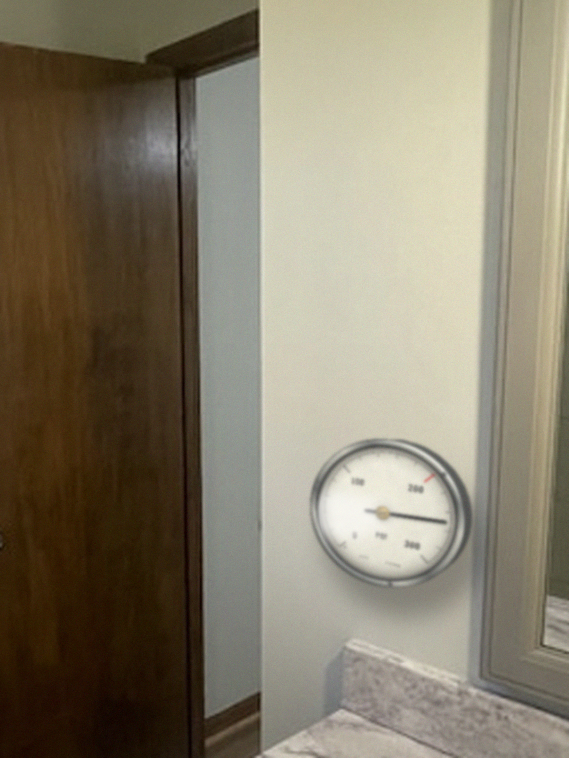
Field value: {"value": 250, "unit": "psi"}
